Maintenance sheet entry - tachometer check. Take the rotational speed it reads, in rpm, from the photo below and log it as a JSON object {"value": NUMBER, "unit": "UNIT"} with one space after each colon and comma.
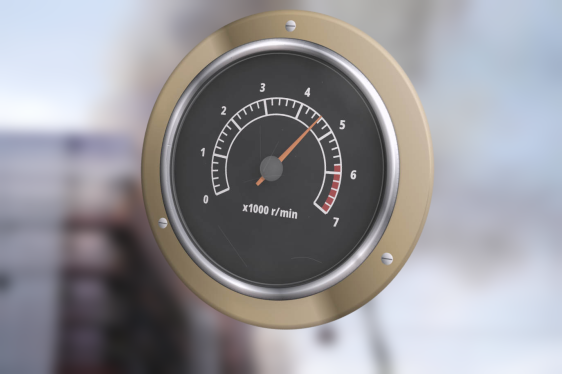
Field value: {"value": 4600, "unit": "rpm"}
